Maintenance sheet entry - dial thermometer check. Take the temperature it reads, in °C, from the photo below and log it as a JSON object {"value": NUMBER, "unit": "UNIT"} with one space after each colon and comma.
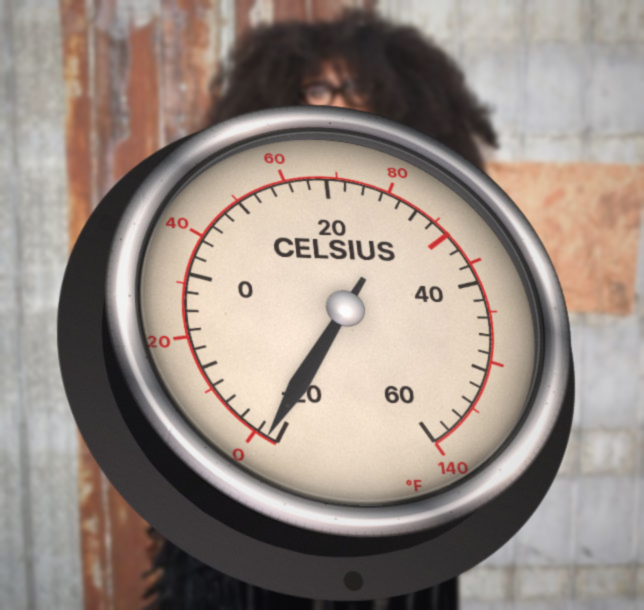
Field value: {"value": -19, "unit": "°C"}
